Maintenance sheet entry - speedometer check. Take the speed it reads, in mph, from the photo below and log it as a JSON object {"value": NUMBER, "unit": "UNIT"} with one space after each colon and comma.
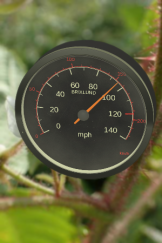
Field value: {"value": 95, "unit": "mph"}
